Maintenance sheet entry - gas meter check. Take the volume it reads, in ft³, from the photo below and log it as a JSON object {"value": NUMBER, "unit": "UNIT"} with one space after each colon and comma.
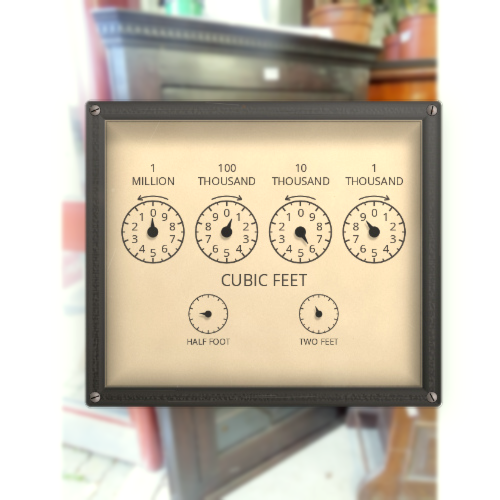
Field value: {"value": 5900, "unit": "ft³"}
